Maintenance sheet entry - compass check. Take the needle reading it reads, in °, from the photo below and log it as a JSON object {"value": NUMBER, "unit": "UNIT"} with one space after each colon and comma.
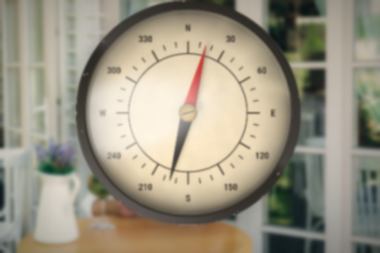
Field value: {"value": 15, "unit": "°"}
